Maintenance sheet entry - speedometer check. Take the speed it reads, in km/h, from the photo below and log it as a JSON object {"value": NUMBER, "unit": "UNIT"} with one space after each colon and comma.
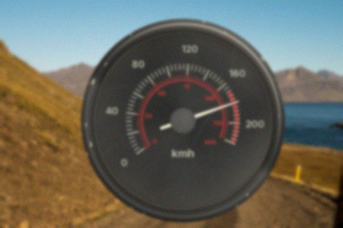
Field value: {"value": 180, "unit": "km/h"}
